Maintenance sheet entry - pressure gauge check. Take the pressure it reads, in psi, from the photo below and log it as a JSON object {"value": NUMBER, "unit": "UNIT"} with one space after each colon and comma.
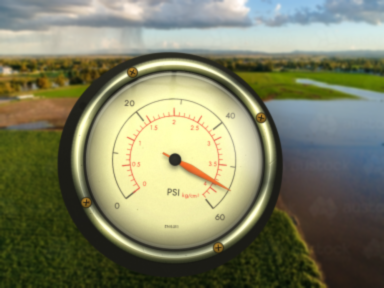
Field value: {"value": 55, "unit": "psi"}
